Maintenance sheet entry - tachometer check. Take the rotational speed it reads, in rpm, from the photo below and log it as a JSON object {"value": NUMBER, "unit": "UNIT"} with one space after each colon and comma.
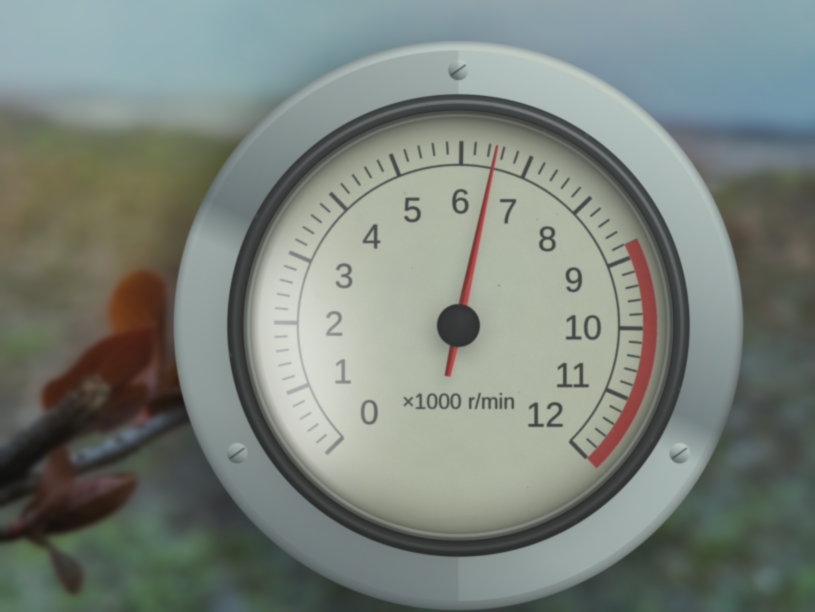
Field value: {"value": 6500, "unit": "rpm"}
